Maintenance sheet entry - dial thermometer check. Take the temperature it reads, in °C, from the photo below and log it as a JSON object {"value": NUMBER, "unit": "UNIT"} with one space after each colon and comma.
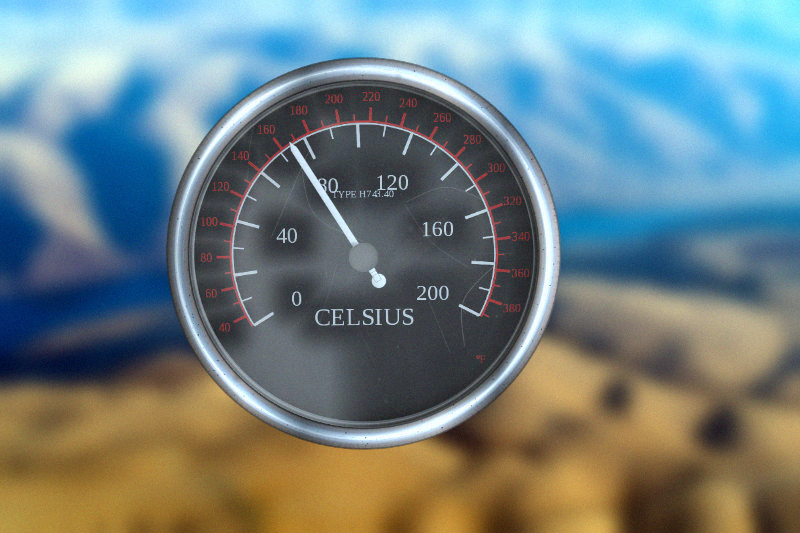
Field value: {"value": 75, "unit": "°C"}
